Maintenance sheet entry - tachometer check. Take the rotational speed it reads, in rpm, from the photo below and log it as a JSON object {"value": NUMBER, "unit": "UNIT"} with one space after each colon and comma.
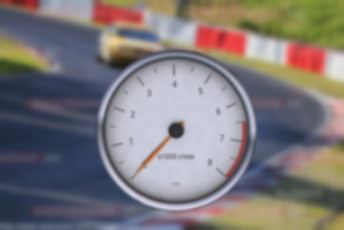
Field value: {"value": 0, "unit": "rpm"}
